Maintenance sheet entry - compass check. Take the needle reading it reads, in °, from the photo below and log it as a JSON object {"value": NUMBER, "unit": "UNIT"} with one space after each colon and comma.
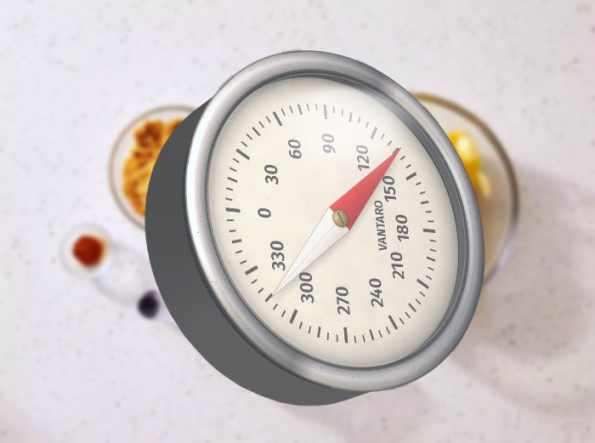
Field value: {"value": 135, "unit": "°"}
